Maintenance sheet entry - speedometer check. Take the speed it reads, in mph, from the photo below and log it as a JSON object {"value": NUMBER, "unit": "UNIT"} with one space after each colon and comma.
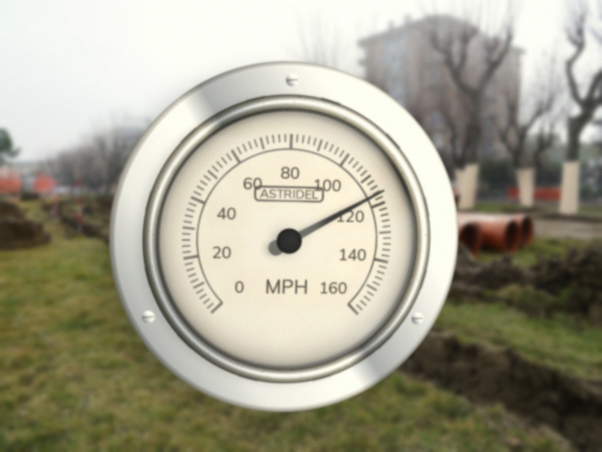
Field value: {"value": 116, "unit": "mph"}
